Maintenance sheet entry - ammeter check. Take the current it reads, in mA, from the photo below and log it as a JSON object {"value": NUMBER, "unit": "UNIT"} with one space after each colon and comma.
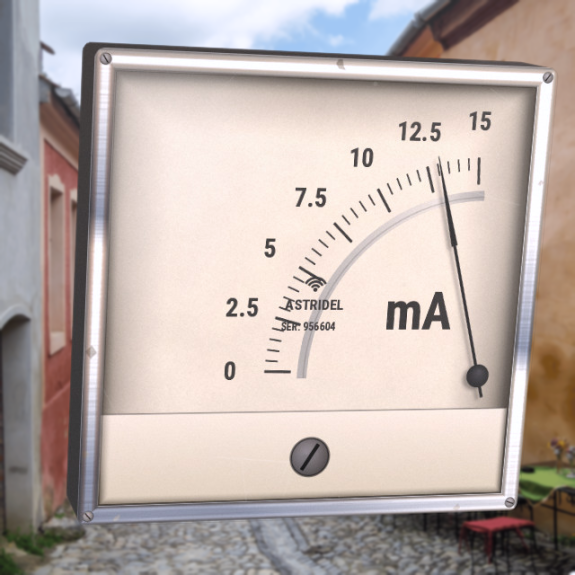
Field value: {"value": 13, "unit": "mA"}
